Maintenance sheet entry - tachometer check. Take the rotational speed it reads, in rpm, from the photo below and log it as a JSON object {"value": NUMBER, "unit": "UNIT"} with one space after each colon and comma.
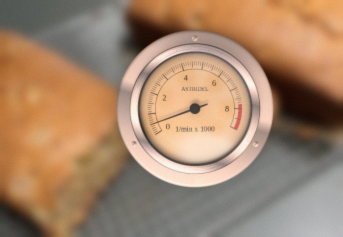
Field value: {"value": 500, "unit": "rpm"}
